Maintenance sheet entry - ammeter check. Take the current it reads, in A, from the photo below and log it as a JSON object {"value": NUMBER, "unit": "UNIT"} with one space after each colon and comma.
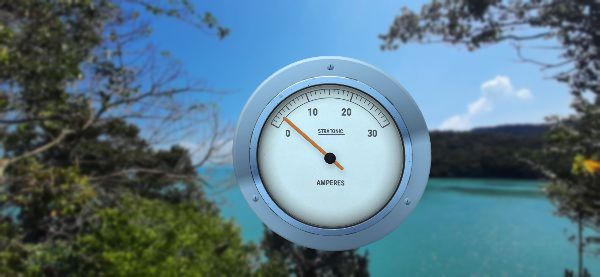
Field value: {"value": 3, "unit": "A"}
